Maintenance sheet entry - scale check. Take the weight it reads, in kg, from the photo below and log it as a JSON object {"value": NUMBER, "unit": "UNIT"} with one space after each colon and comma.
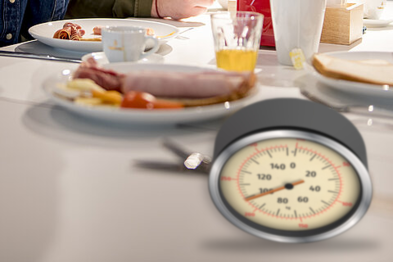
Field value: {"value": 100, "unit": "kg"}
